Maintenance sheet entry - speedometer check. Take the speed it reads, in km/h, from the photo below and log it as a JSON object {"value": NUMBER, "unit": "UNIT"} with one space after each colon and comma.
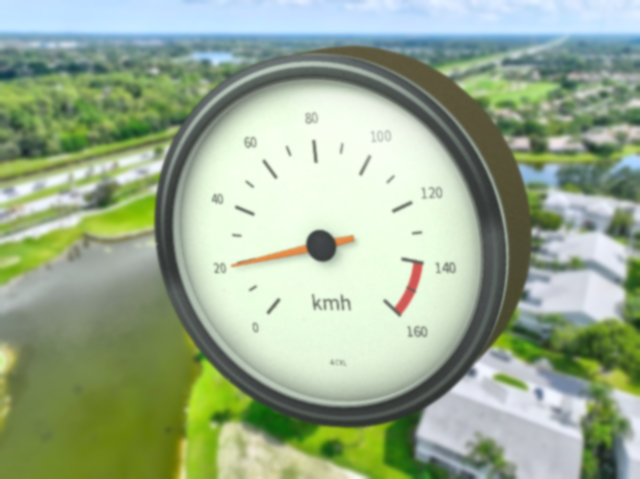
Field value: {"value": 20, "unit": "km/h"}
